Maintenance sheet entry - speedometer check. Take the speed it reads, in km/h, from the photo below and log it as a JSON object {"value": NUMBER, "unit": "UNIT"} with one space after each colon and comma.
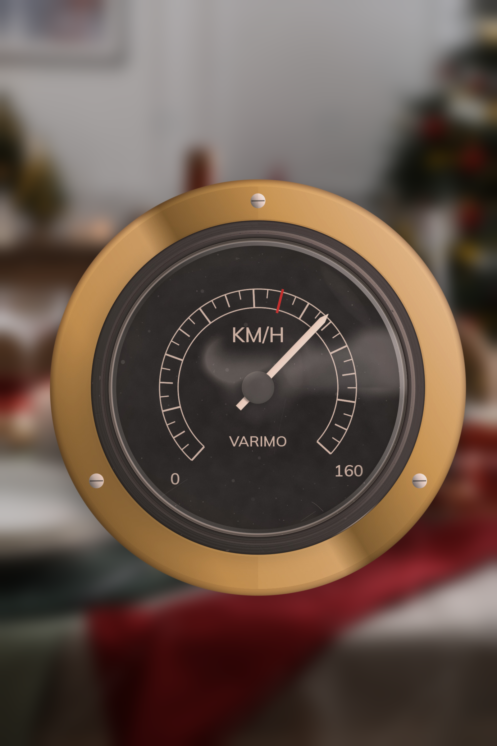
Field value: {"value": 107.5, "unit": "km/h"}
